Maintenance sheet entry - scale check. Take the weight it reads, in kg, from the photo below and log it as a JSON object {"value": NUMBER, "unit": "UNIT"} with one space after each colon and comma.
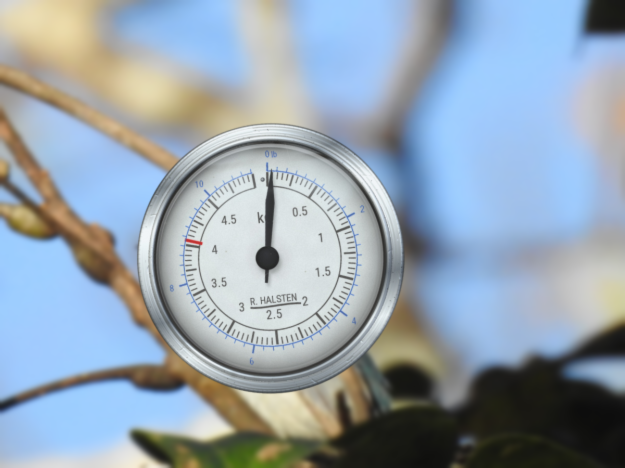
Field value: {"value": 0.05, "unit": "kg"}
